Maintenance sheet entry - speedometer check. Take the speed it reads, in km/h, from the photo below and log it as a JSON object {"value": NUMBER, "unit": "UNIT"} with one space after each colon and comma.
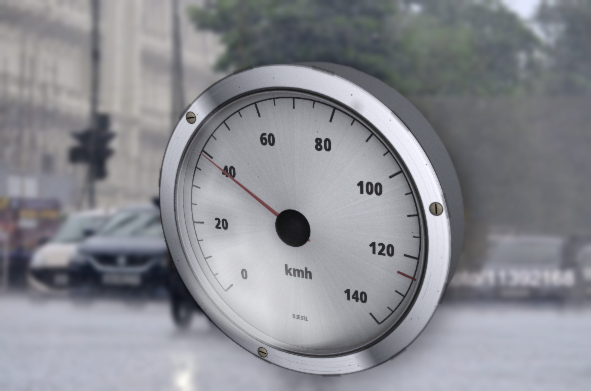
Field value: {"value": 40, "unit": "km/h"}
